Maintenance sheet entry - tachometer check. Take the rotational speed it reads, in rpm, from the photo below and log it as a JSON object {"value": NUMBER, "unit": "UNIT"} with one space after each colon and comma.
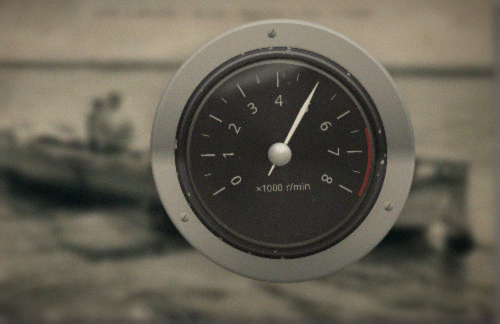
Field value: {"value": 5000, "unit": "rpm"}
